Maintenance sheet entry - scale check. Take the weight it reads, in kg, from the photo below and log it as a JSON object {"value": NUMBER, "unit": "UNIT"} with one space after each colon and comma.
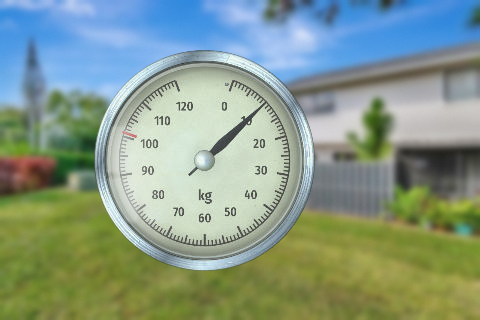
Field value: {"value": 10, "unit": "kg"}
